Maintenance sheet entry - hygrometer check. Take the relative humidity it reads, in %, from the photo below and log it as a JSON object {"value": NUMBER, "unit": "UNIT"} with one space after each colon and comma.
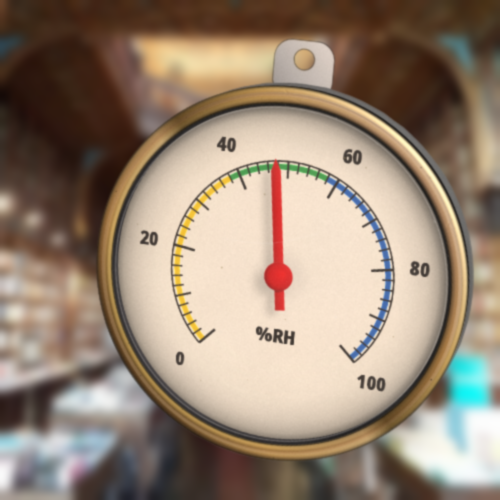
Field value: {"value": 48, "unit": "%"}
